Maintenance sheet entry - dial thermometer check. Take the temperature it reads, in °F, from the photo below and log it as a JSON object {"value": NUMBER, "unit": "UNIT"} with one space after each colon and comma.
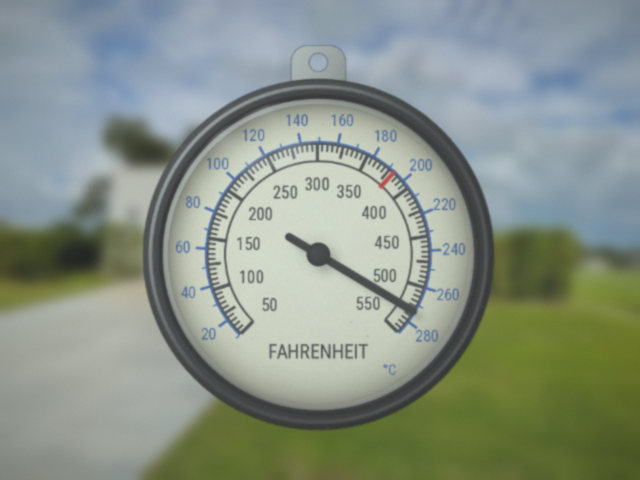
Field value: {"value": 525, "unit": "°F"}
